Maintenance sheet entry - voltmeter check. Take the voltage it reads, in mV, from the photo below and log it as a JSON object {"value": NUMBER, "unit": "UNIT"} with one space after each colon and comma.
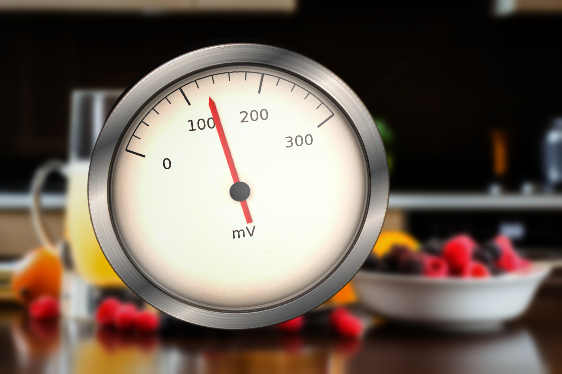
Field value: {"value": 130, "unit": "mV"}
